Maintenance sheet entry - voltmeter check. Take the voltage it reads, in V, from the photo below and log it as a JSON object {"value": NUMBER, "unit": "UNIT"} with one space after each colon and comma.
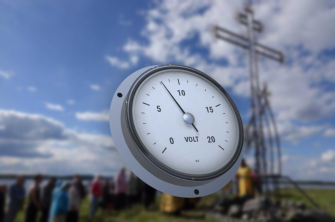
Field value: {"value": 8, "unit": "V"}
